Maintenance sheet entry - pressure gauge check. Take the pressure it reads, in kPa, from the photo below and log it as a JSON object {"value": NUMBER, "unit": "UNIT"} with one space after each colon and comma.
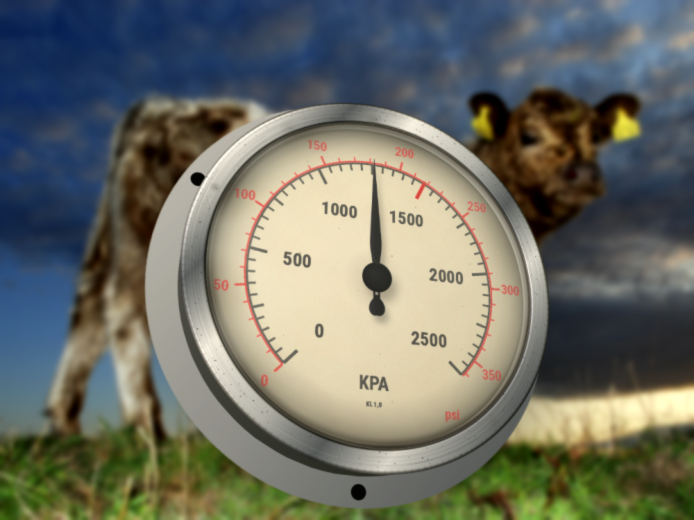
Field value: {"value": 1250, "unit": "kPa"}
